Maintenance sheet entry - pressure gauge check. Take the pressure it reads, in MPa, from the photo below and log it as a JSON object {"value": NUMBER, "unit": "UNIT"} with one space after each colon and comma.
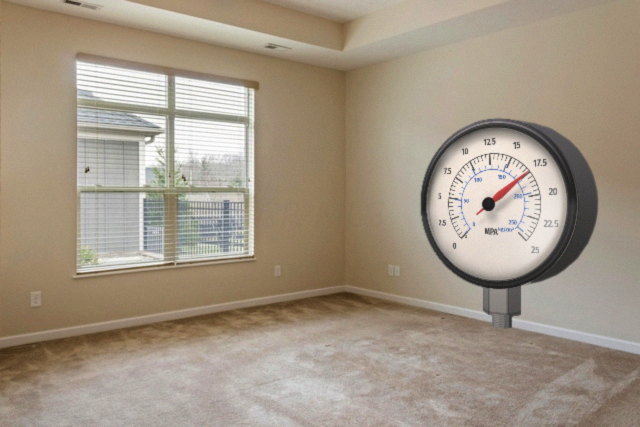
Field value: {"value": 17.5, "unit": "MPa"}
